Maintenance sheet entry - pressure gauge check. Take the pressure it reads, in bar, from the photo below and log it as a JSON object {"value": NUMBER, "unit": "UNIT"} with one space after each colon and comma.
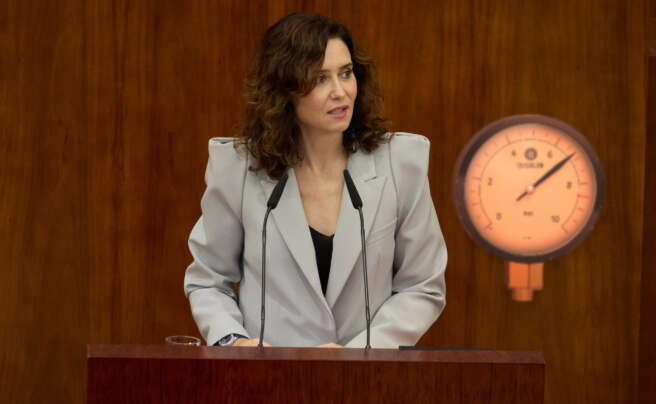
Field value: {"value": 6.75, "unit": "bar"}
